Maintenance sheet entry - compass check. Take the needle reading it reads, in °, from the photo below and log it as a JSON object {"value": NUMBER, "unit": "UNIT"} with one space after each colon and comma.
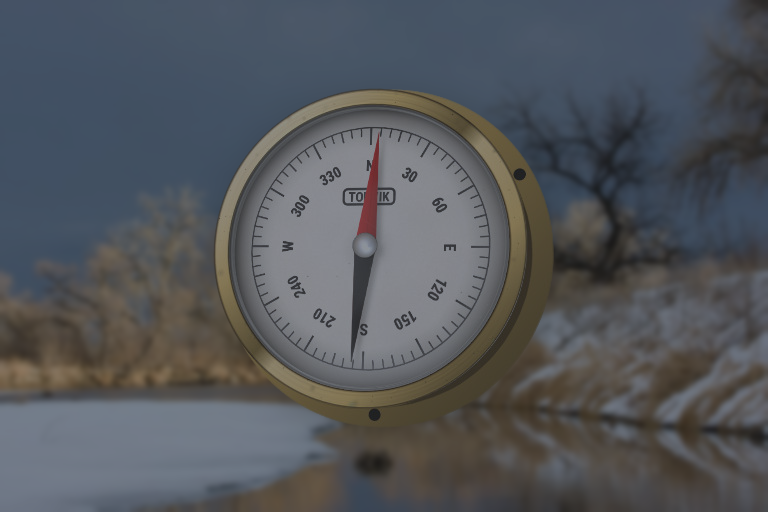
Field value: {"value": 5, "unit": "°"}
